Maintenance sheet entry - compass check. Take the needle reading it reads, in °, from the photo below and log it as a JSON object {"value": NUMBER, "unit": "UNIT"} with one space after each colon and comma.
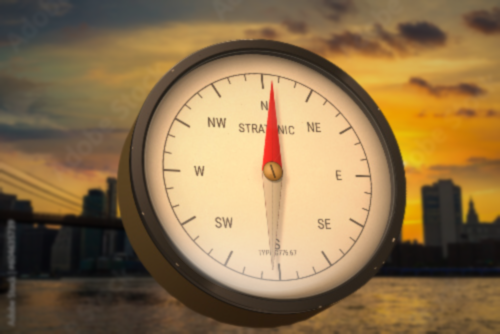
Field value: {"value": 5, "unit": "°"}
